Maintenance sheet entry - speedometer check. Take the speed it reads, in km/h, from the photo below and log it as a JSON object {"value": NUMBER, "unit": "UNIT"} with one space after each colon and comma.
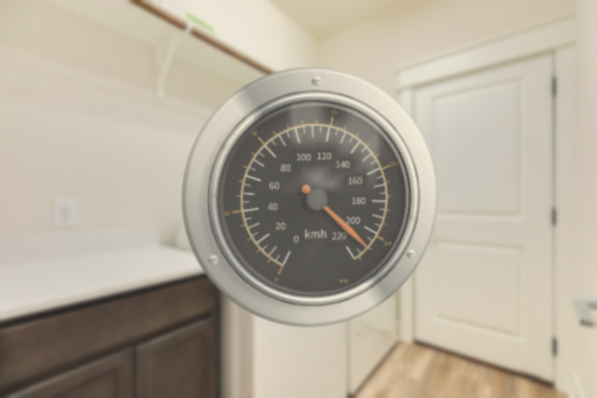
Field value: {"value": 210, "unit": "km/h"}
